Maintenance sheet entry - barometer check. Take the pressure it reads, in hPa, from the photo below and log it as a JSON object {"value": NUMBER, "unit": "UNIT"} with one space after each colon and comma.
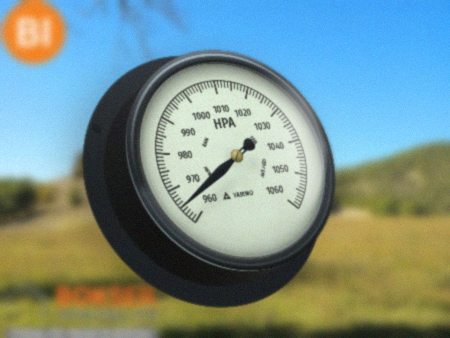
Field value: {"value": 965, "unit": "hPa"}
